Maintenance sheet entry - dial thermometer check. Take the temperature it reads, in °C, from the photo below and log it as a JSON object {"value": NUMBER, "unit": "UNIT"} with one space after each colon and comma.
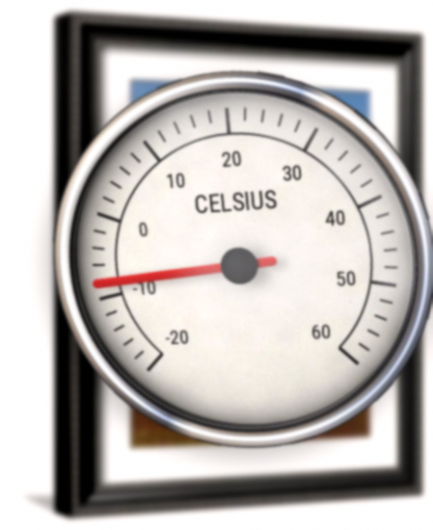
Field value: {"value": -8, "unit": "°C"}
